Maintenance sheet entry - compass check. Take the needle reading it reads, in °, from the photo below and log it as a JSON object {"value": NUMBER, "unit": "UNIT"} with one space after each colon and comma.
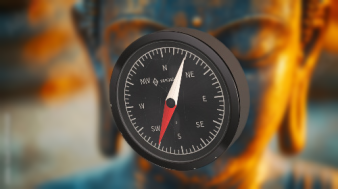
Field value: {"value": 210, "unit": "°"}
